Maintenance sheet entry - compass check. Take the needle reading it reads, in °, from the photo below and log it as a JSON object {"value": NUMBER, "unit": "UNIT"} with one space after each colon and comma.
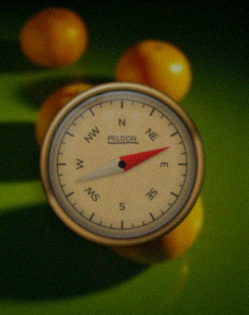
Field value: {"value": 70, "unit": "°"}
